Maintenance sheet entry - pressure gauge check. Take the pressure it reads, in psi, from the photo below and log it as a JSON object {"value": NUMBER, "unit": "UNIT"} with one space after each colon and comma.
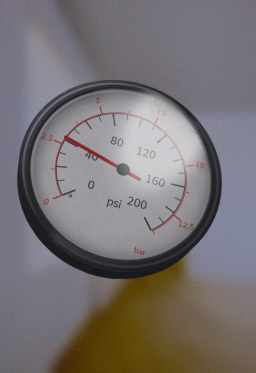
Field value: {"value": 40, "unit": "psi"}
